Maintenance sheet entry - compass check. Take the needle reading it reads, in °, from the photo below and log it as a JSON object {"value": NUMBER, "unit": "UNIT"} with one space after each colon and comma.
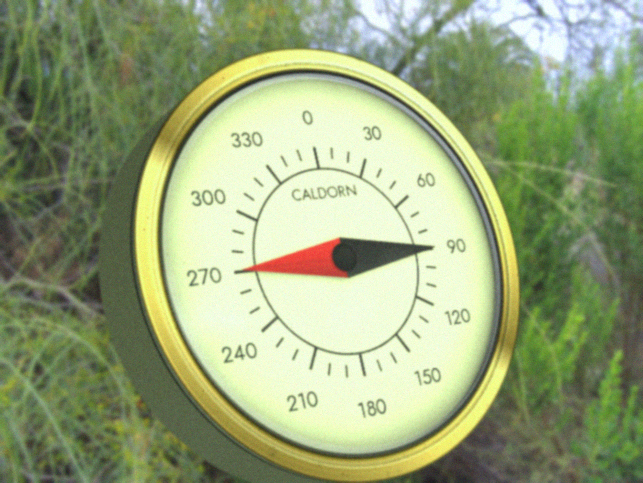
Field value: {"value": 270, "unit": "°"}
